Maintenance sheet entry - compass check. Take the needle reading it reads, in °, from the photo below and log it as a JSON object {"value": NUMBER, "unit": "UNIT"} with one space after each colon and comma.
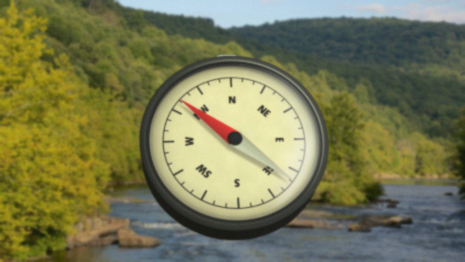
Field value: {"value": 310, "unit": "°"}
